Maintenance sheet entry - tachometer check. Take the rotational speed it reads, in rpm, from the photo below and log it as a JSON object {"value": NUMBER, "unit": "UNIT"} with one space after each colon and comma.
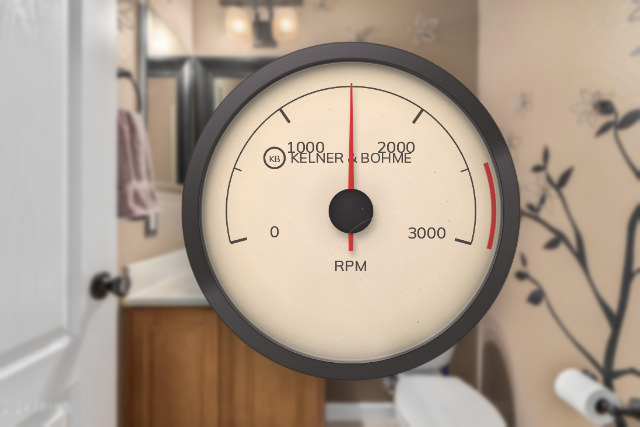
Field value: {"value": 1500, "unit": "rpm"}
